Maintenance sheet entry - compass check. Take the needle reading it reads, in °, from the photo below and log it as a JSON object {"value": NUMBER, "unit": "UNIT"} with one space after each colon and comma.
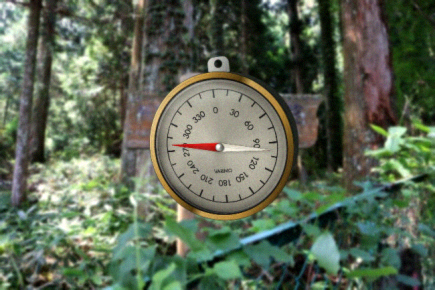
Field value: {"value": 277.5, "unit": "°"}
